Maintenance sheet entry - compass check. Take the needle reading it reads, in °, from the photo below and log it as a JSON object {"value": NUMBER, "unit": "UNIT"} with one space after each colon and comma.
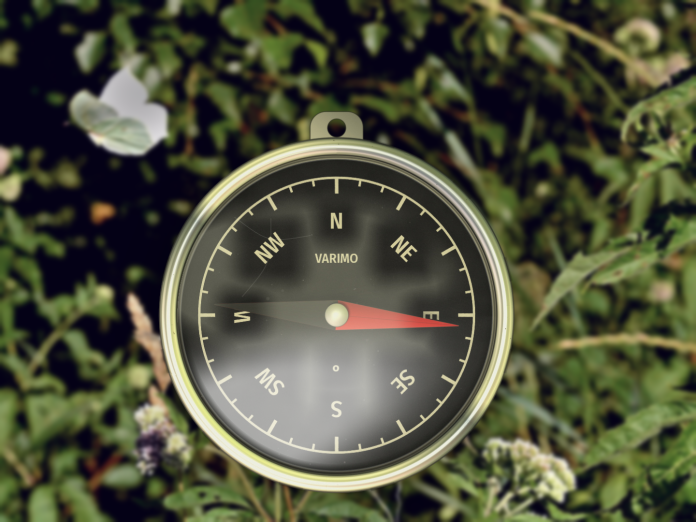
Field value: {"value": 95, "unit": "°"}
